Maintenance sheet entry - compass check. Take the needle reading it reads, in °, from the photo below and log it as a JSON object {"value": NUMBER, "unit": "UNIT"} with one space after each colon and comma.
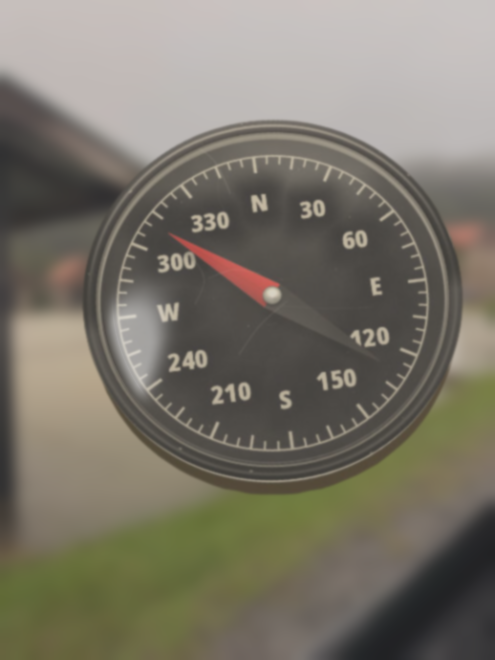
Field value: {"value": 310, "unit": "°"}
